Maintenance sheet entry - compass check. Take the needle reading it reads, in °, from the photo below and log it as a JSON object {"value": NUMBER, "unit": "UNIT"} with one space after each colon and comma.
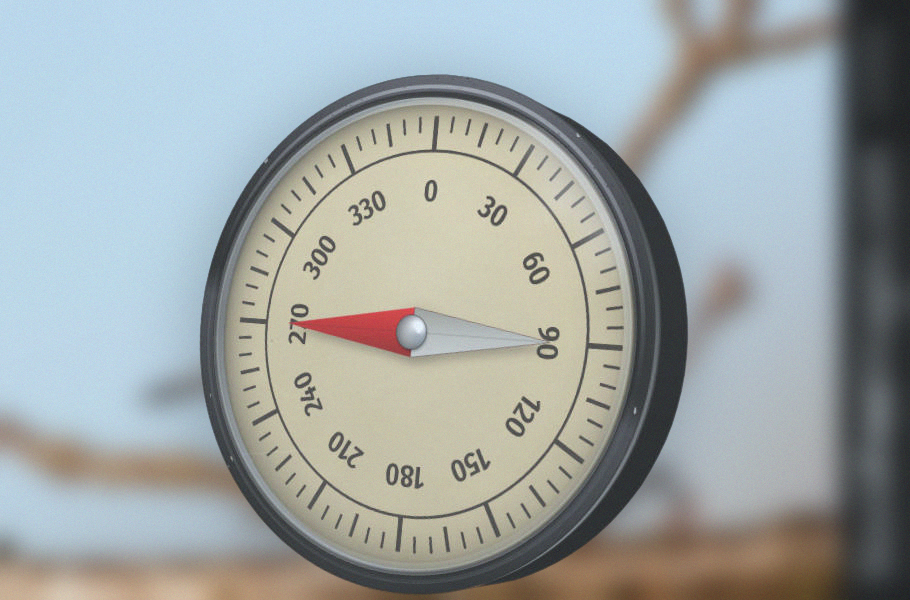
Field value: {"value": 270, "unit": "°"}
